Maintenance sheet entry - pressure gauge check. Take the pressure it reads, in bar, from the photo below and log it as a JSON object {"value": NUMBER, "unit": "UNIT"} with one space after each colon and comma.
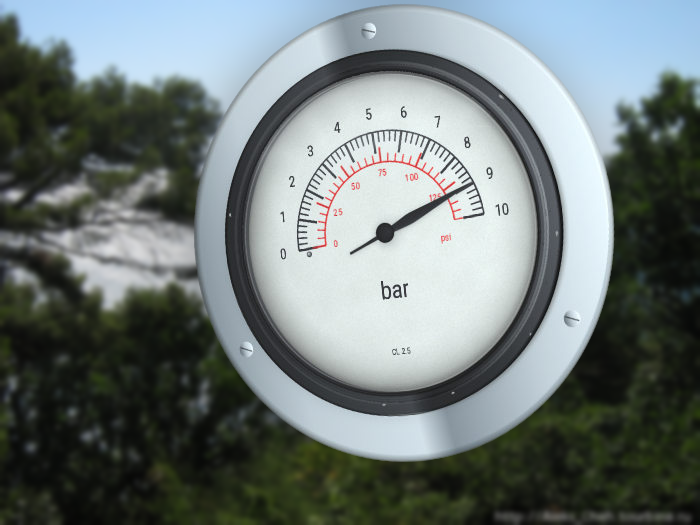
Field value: {"value": 9, "unit": "bar"}
